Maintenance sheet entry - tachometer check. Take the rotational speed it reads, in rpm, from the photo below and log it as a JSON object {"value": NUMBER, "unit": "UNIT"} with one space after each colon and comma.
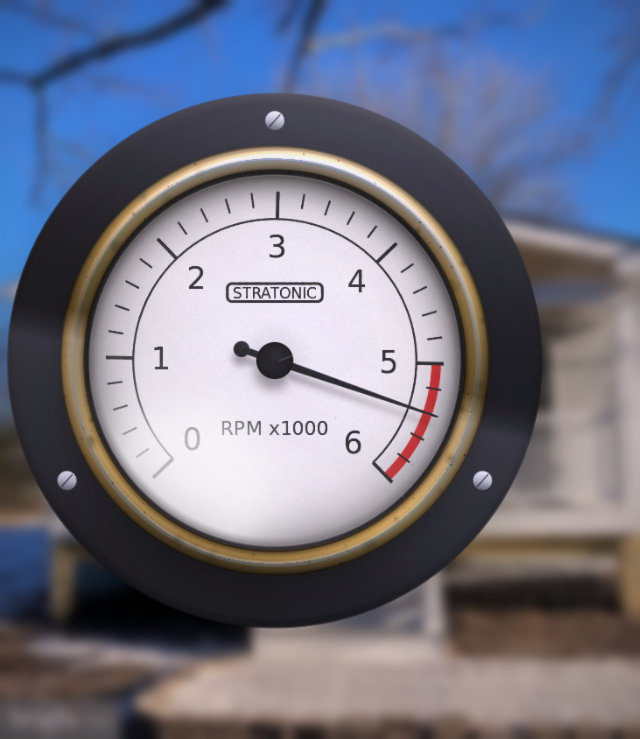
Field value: {"value": 5400, "unit": "rpm"}
